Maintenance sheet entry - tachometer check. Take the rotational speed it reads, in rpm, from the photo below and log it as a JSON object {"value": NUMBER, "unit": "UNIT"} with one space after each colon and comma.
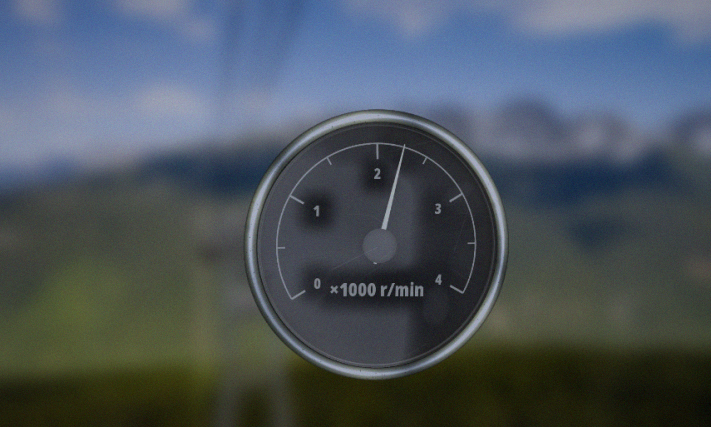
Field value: {"value": 2250, "unit": "rpm"}
